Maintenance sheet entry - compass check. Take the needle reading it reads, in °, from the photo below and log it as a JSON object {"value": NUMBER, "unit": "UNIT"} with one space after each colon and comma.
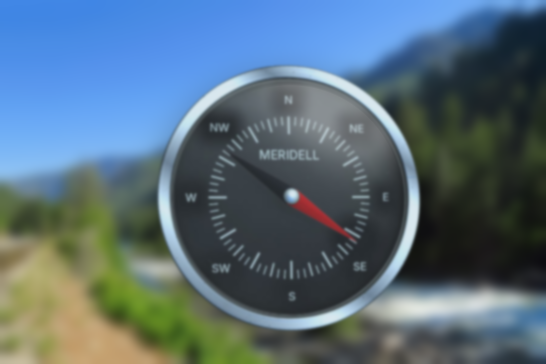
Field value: {"value": 125, "unit": "°"}
